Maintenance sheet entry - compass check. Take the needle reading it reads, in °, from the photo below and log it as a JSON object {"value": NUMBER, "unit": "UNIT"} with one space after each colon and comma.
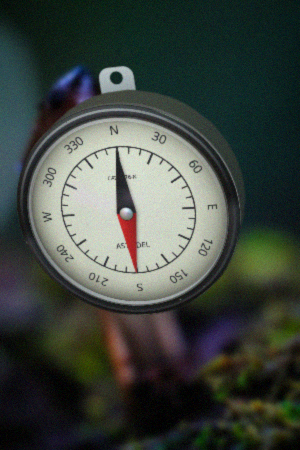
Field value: {"value": 180, "unit": "°"}
